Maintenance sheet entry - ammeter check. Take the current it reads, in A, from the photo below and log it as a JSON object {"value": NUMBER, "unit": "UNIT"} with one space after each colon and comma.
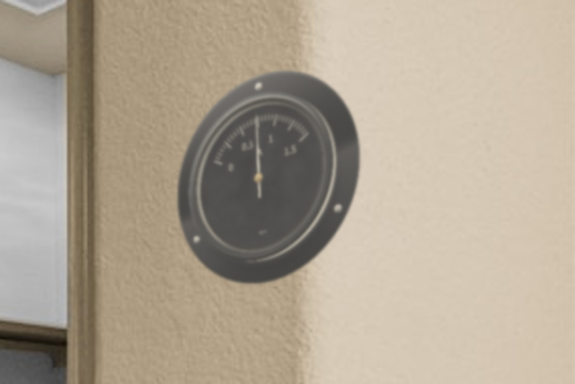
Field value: {"value": 0.75, "unit": "A"}
